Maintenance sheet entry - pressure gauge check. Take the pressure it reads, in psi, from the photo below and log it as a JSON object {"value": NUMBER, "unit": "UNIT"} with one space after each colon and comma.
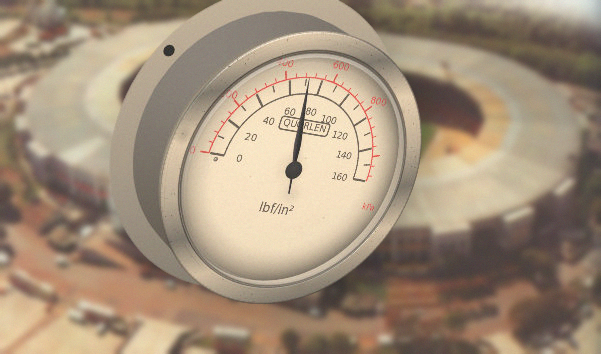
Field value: {"value": 70, "unit": "psi"}
